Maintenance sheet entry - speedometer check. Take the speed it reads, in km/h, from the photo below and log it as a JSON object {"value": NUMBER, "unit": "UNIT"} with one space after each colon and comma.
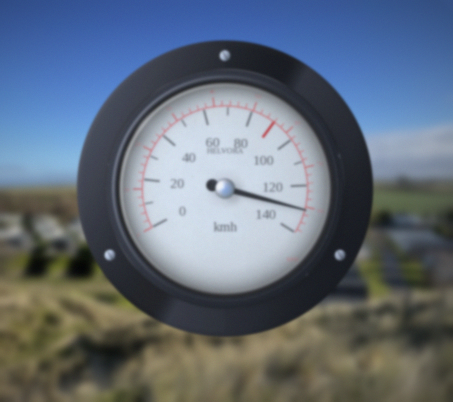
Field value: {"value": 130, "unit": "km/h"}
